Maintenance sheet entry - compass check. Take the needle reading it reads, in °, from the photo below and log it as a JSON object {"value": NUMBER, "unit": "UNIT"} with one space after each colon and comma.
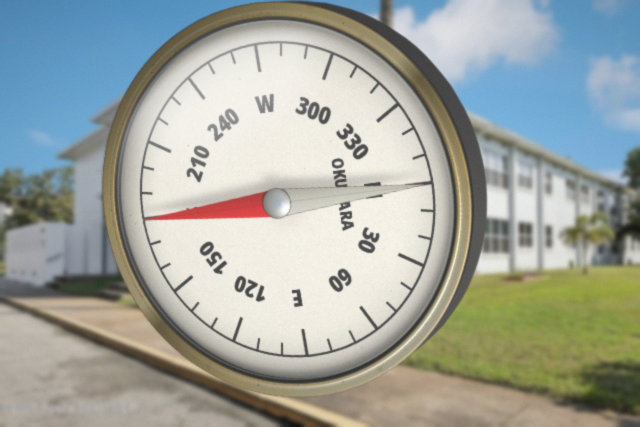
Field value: {"value": 180, "unit": "°"}
